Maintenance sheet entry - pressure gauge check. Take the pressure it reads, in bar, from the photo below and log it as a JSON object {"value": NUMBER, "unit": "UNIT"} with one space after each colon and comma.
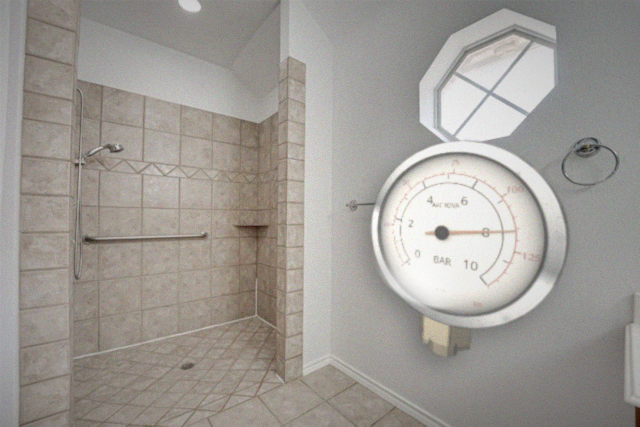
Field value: {"value": 8, "unit": "bar"}
